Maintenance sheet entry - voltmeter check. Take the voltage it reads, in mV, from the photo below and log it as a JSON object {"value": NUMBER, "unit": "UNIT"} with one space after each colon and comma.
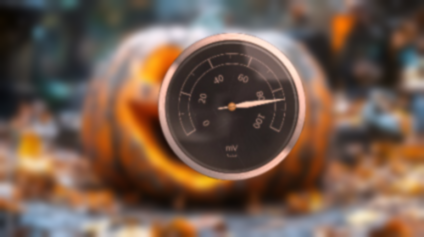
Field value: {"value": 85, "unit": "mV"}
